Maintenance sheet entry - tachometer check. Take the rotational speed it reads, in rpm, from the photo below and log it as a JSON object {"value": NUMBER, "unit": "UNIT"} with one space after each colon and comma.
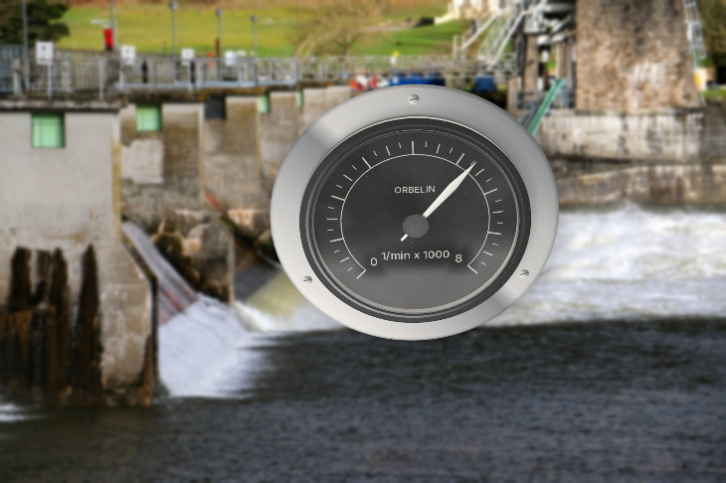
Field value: {"value": 5250, "unit": "rpm"}
